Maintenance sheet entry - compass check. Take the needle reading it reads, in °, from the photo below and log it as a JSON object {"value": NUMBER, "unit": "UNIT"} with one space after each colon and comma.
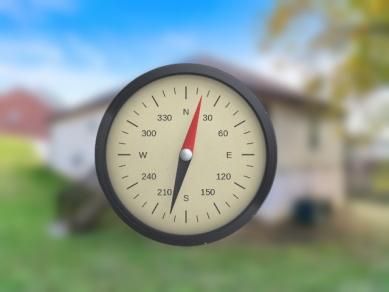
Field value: {"value": 15, "unit": "°"}
